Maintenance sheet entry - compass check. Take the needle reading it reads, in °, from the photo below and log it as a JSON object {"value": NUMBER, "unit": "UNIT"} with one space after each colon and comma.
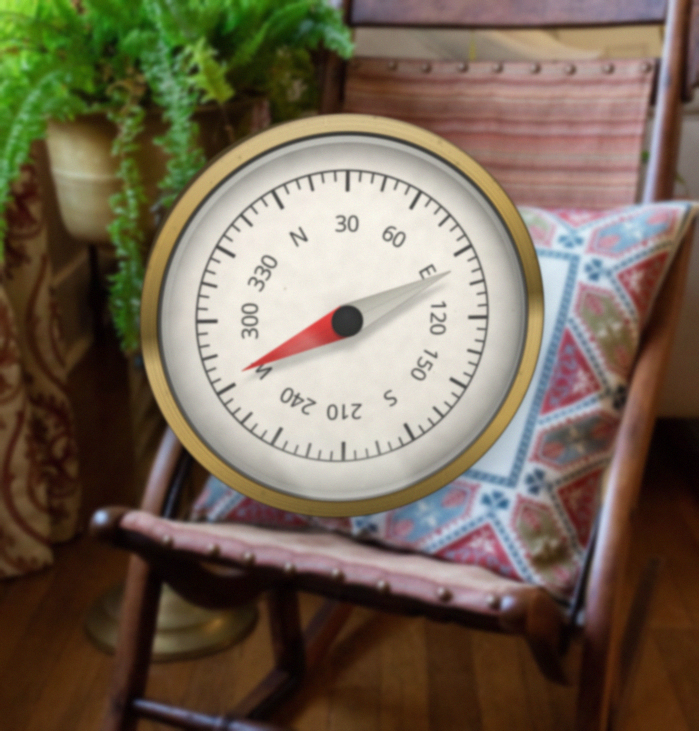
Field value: {"value": 275, "unit": "°"}
